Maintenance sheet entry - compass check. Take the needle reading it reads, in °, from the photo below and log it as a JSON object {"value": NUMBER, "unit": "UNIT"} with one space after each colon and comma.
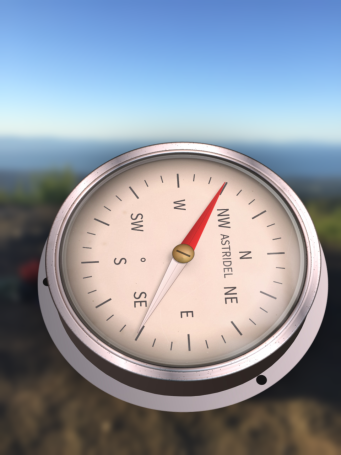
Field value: {"value": 300, "unit": "°"}
